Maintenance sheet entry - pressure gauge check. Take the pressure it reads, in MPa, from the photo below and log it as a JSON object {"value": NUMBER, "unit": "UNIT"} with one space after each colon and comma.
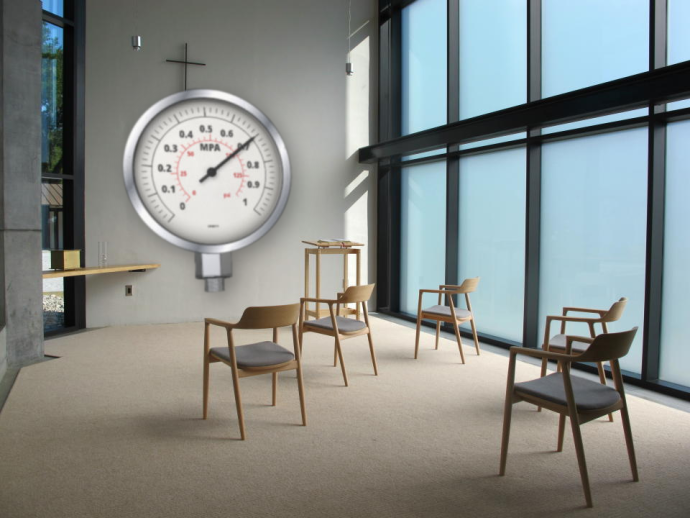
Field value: {"value": 0.7, "unit": "MPa"}
